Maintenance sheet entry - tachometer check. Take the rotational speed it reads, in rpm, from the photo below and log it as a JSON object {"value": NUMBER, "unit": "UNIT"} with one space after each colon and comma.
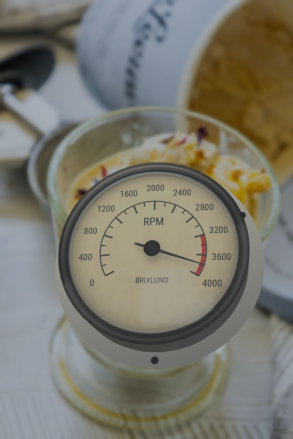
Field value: {"value": 3800, "unit": "rpm"}
